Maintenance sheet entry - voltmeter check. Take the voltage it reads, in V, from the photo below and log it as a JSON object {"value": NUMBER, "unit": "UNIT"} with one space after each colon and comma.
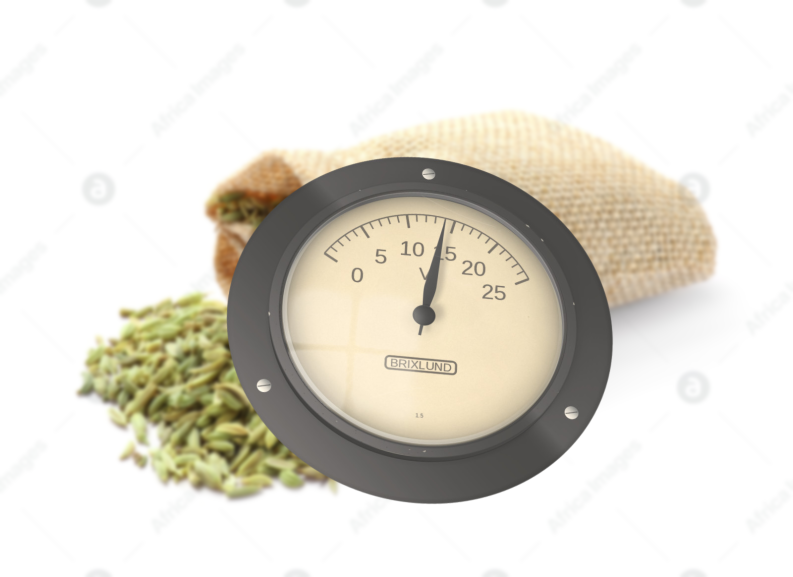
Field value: {"value": 14, "unit": "V"}
